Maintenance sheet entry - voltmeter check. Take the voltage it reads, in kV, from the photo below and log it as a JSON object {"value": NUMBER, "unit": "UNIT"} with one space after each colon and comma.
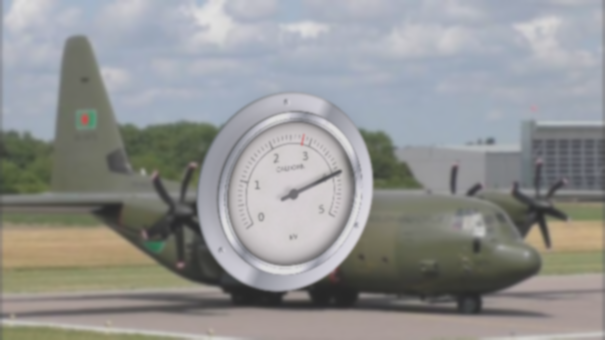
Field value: {"value": 4, "unit": "kV"}
